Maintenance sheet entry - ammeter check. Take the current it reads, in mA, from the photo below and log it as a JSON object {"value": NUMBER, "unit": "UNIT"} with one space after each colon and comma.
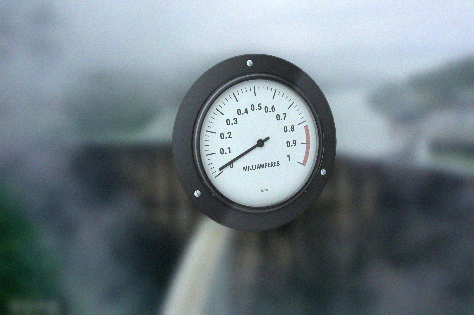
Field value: {"value": 0.02, "unit": "mA"}
